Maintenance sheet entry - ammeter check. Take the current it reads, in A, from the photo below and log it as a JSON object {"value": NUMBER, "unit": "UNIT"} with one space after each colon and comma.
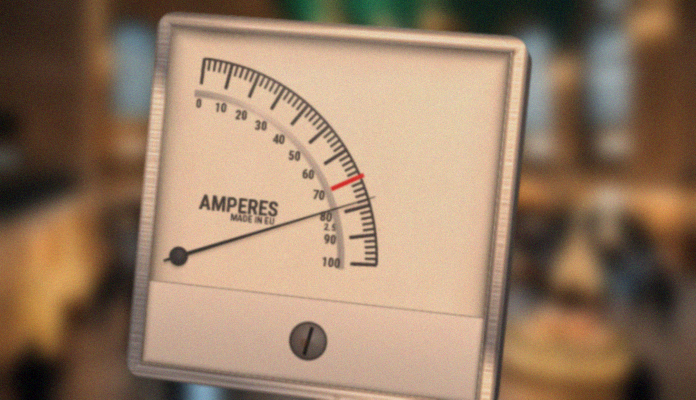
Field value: {"value": 78, "unit": "A"}
